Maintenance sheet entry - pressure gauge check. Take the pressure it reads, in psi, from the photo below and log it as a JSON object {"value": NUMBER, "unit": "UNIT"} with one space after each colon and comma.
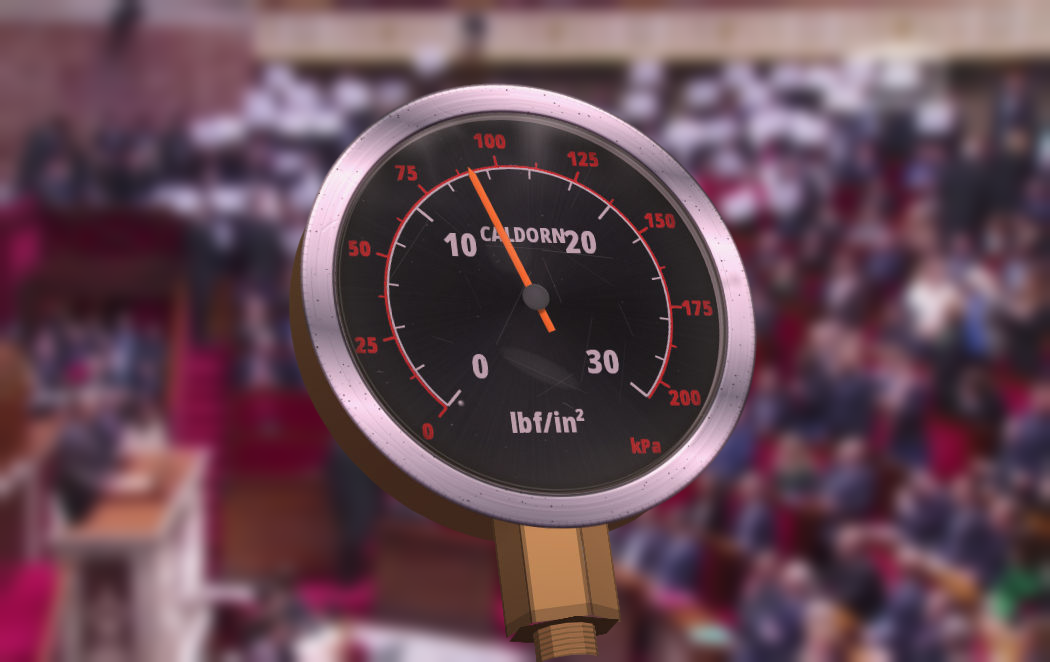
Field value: {"value": 13, "unit": "psi"}
